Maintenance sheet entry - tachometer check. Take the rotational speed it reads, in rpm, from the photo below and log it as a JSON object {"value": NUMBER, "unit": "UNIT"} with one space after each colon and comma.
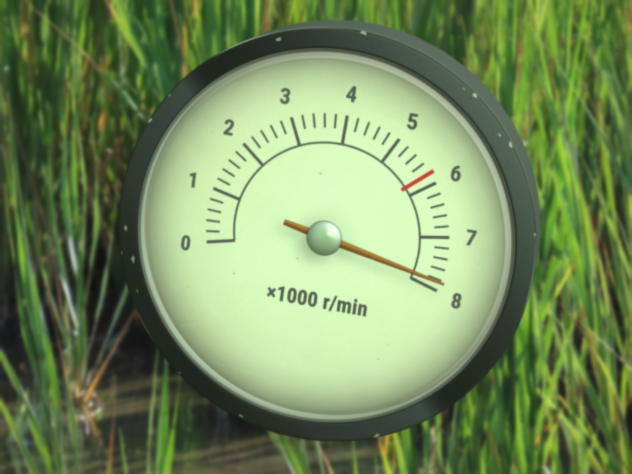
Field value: {"value": 7800, "unit": "rpm"}
